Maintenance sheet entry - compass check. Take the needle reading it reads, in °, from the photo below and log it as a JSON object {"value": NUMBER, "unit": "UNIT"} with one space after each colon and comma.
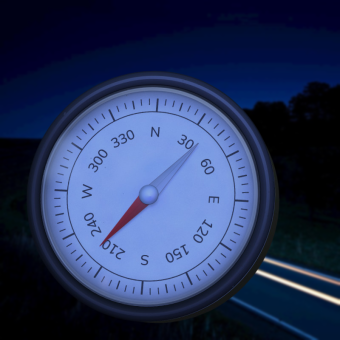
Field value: {"value": 220, "unit": "°"}
